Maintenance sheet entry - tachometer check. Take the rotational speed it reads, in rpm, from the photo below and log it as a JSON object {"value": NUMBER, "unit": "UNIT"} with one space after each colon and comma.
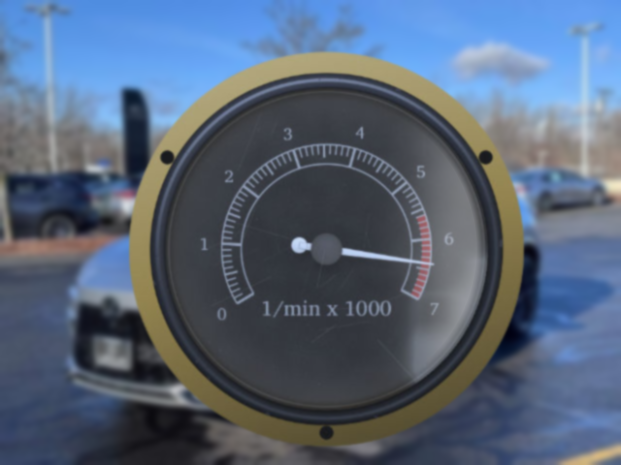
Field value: {"value": 6400, "unit": "rpm"}
